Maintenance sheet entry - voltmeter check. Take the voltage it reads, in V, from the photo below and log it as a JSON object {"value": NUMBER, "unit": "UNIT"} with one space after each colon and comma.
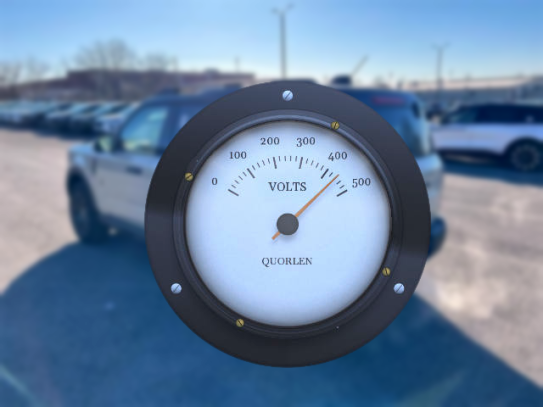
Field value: {"value": 440, "unit": "V"}
